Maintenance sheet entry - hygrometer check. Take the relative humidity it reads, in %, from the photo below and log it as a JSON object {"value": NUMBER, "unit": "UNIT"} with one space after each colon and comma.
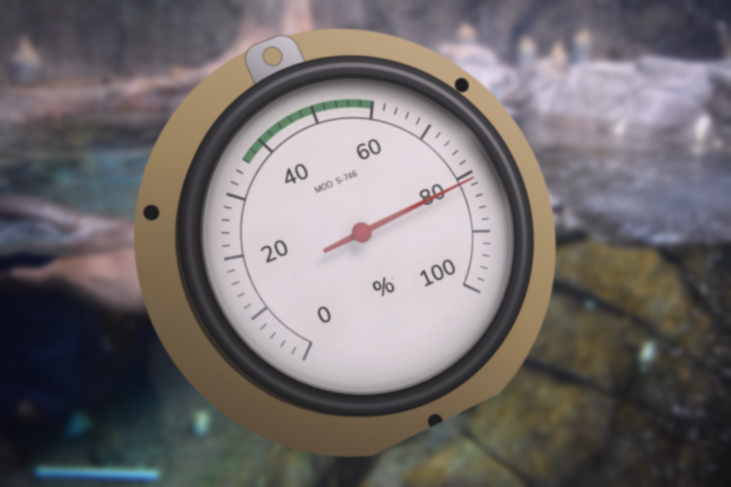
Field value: {"value": 81, "unit": "%"}
